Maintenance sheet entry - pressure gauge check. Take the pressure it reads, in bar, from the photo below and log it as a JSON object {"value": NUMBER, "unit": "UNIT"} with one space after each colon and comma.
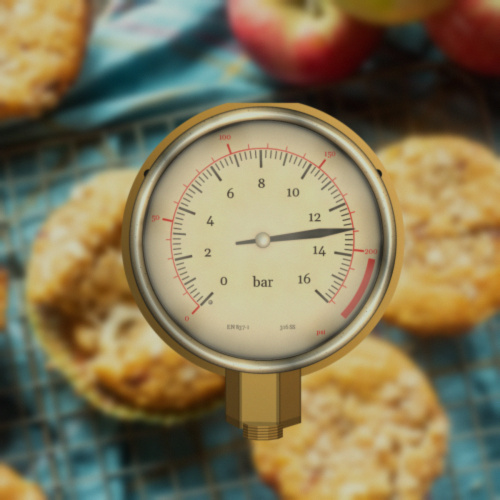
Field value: {"value": 13, "unit": "bar"}
